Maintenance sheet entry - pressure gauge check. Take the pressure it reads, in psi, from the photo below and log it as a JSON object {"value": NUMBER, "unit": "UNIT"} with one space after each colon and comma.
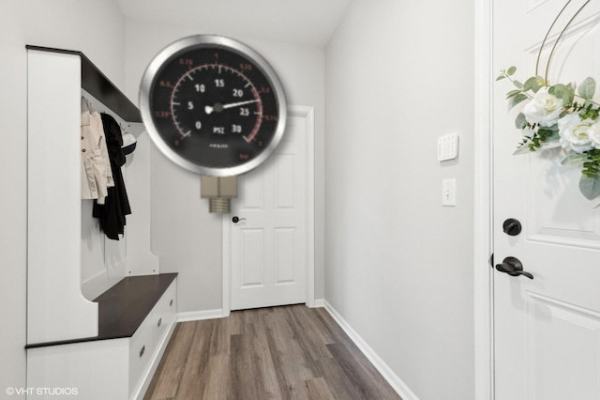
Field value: {"value": 23, "unit": "psi"}
